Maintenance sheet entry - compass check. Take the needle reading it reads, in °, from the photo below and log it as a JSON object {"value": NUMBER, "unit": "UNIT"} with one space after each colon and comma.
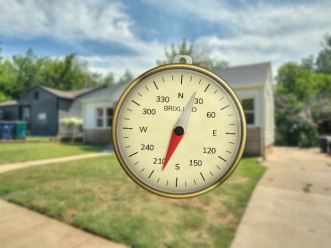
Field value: {"value": 200, "unit": "°"}
